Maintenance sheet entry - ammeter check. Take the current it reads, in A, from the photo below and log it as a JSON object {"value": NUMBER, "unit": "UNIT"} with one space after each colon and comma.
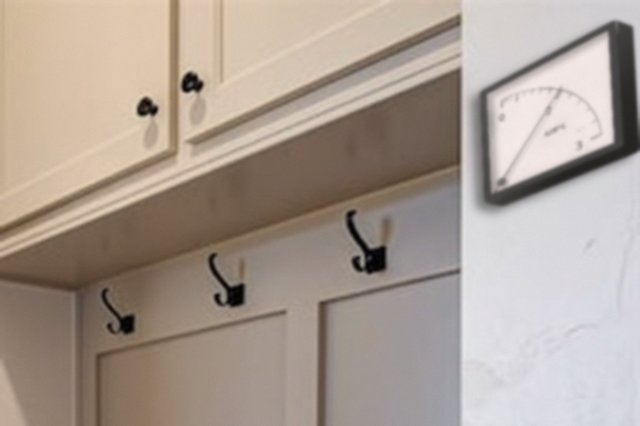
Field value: {"value": 2, "unit": "A"}
